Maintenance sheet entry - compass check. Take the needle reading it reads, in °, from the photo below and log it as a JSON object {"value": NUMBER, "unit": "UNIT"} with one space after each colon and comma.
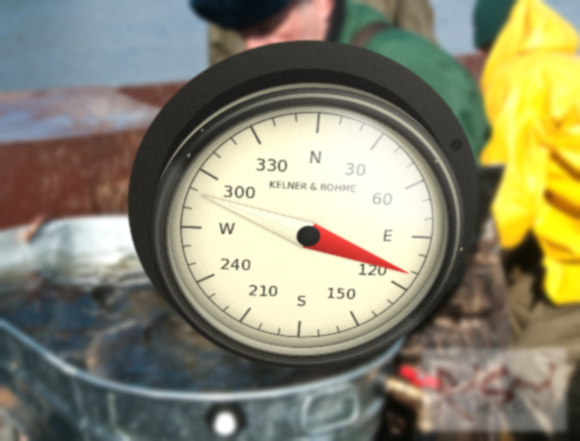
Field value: {"value": 110, "unit": "°"}
